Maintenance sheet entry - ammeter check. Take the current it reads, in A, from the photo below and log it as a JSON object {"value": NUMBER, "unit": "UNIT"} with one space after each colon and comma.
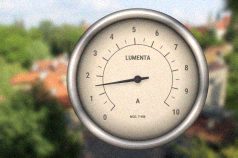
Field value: {"value": 1.5, "unit": "A"}
